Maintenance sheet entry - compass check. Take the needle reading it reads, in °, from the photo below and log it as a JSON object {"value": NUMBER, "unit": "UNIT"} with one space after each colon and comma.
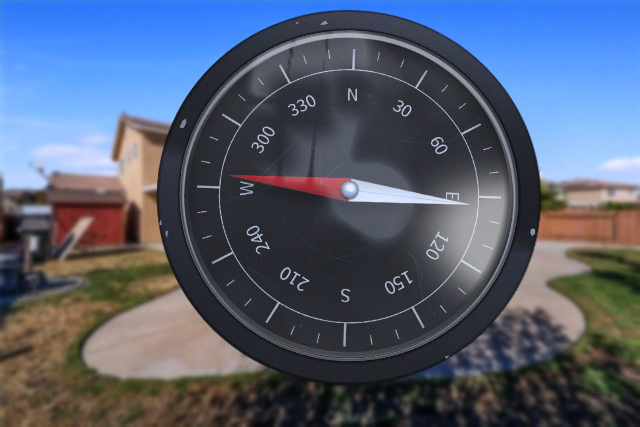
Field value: {"value": 275, "unit": "°"}
